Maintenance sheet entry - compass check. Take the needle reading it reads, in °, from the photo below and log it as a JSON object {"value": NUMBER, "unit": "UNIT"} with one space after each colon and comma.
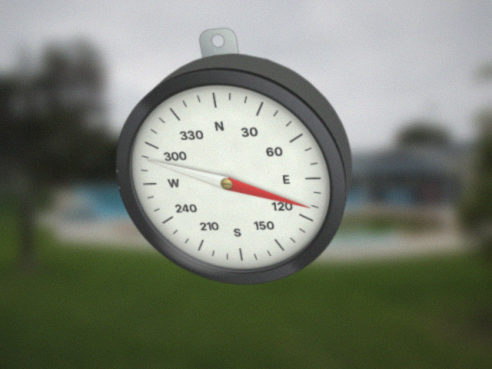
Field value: {"value": 110, "unit": "°"}
